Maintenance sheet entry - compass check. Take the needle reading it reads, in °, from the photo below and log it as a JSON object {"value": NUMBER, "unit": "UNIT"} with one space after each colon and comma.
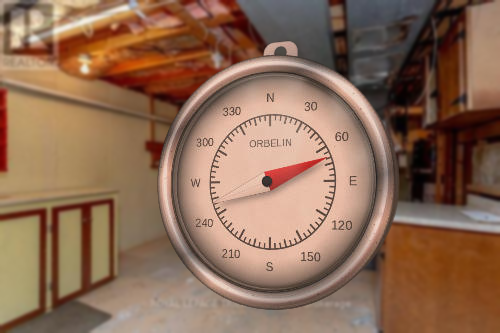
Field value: {"value": 70, "unit": "°"}
